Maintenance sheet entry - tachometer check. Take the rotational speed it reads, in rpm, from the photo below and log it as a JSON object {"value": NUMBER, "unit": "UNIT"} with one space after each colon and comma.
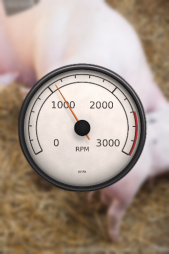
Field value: {"value": 1100, "unit": "rpm"}
